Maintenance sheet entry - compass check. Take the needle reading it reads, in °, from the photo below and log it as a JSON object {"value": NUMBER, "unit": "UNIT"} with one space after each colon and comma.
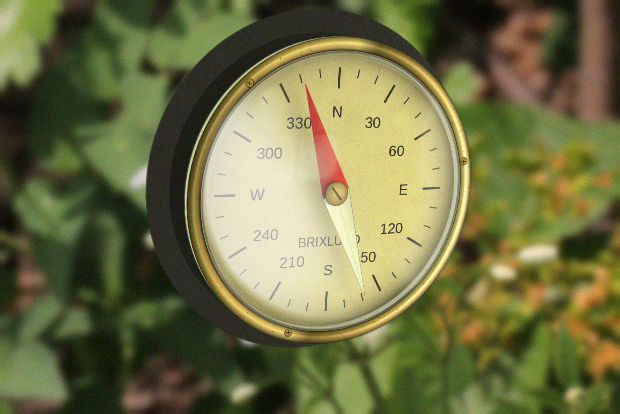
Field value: {"value": 340, "unit": "°"}
